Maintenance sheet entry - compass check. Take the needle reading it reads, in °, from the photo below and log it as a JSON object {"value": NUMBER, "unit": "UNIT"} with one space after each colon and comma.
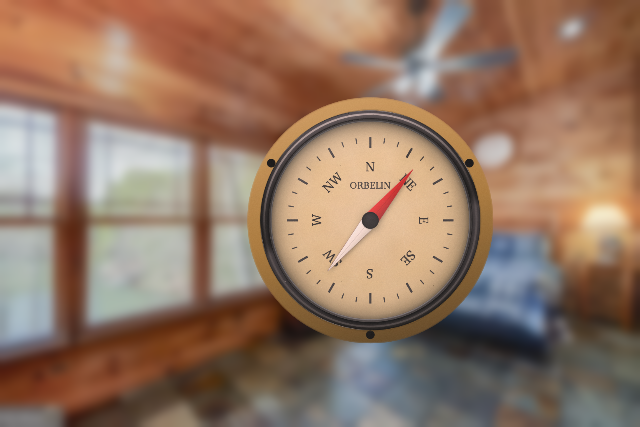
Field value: {"value": 40, "unit": "°"}
